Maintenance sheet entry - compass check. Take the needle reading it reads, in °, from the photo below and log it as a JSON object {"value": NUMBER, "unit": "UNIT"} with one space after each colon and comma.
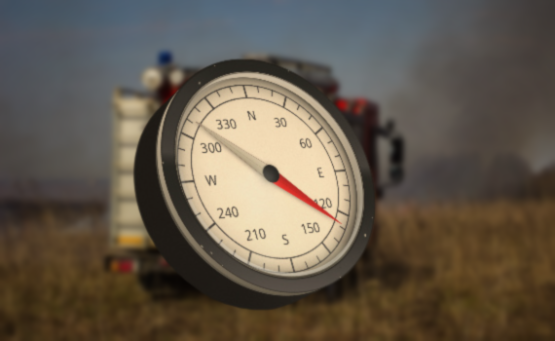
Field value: {"value": 130, "unit": "°"}
